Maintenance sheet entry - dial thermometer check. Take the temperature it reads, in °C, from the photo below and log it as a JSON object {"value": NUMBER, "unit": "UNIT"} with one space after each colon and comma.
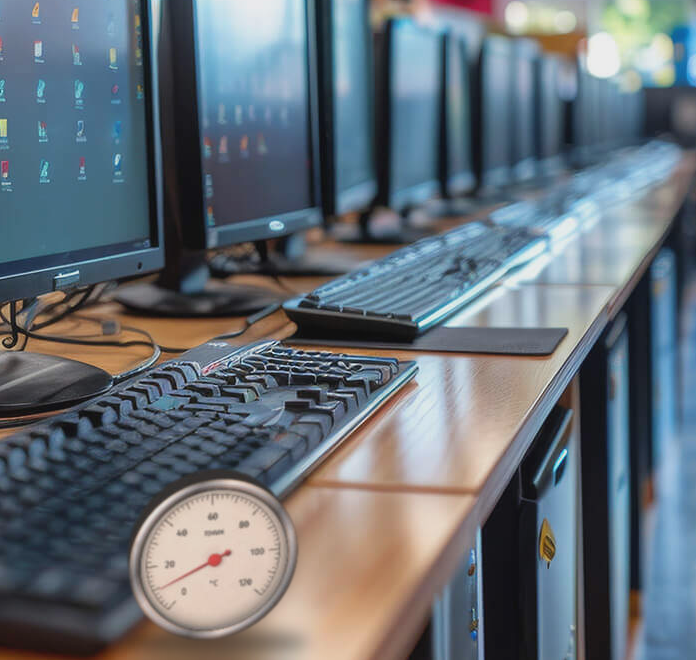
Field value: {"value": 10, "unit": "°C"}
